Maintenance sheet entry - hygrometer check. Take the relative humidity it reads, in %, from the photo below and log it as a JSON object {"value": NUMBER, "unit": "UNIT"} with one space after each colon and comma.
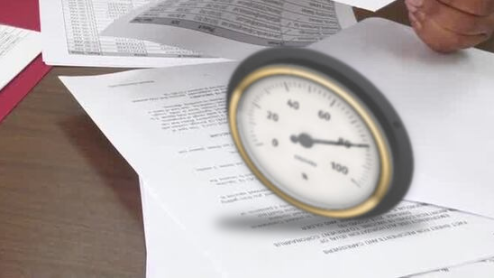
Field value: {"value": 80, "unit": "%"}
